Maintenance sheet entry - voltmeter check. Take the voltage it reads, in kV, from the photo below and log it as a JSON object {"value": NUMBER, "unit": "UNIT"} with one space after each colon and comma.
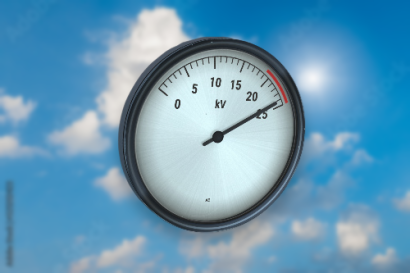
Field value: {"value": 24, "unit": "kV"}
